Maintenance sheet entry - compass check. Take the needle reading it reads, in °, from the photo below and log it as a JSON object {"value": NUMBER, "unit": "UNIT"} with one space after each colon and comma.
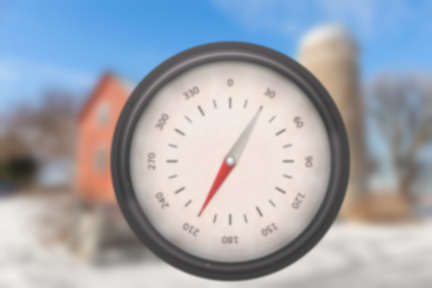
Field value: {"value": 210, "unit": "°"}
